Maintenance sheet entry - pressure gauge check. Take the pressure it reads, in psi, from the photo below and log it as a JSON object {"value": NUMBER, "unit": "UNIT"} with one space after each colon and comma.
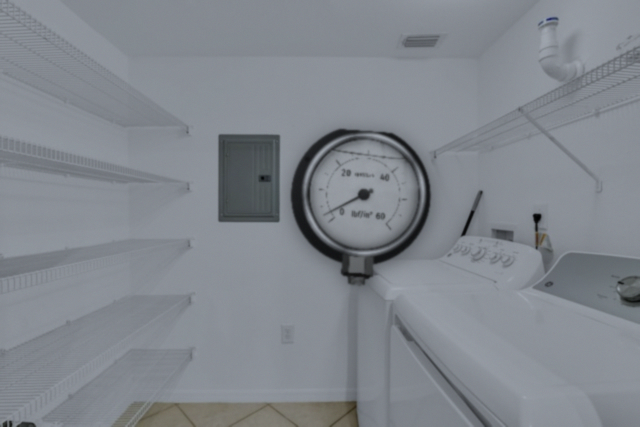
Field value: {"value": 2.5, "unit": "psi"}
